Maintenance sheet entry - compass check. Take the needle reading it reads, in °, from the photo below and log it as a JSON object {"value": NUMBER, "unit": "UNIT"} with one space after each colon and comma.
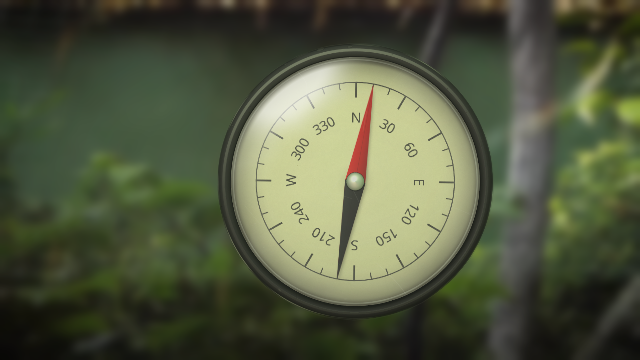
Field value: {"value": 10, "unit": "°"}
